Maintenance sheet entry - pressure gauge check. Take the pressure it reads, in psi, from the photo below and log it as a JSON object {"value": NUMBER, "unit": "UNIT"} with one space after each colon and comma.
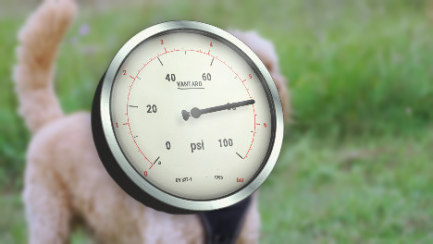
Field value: {"value": 80, "unit": "psi"}
